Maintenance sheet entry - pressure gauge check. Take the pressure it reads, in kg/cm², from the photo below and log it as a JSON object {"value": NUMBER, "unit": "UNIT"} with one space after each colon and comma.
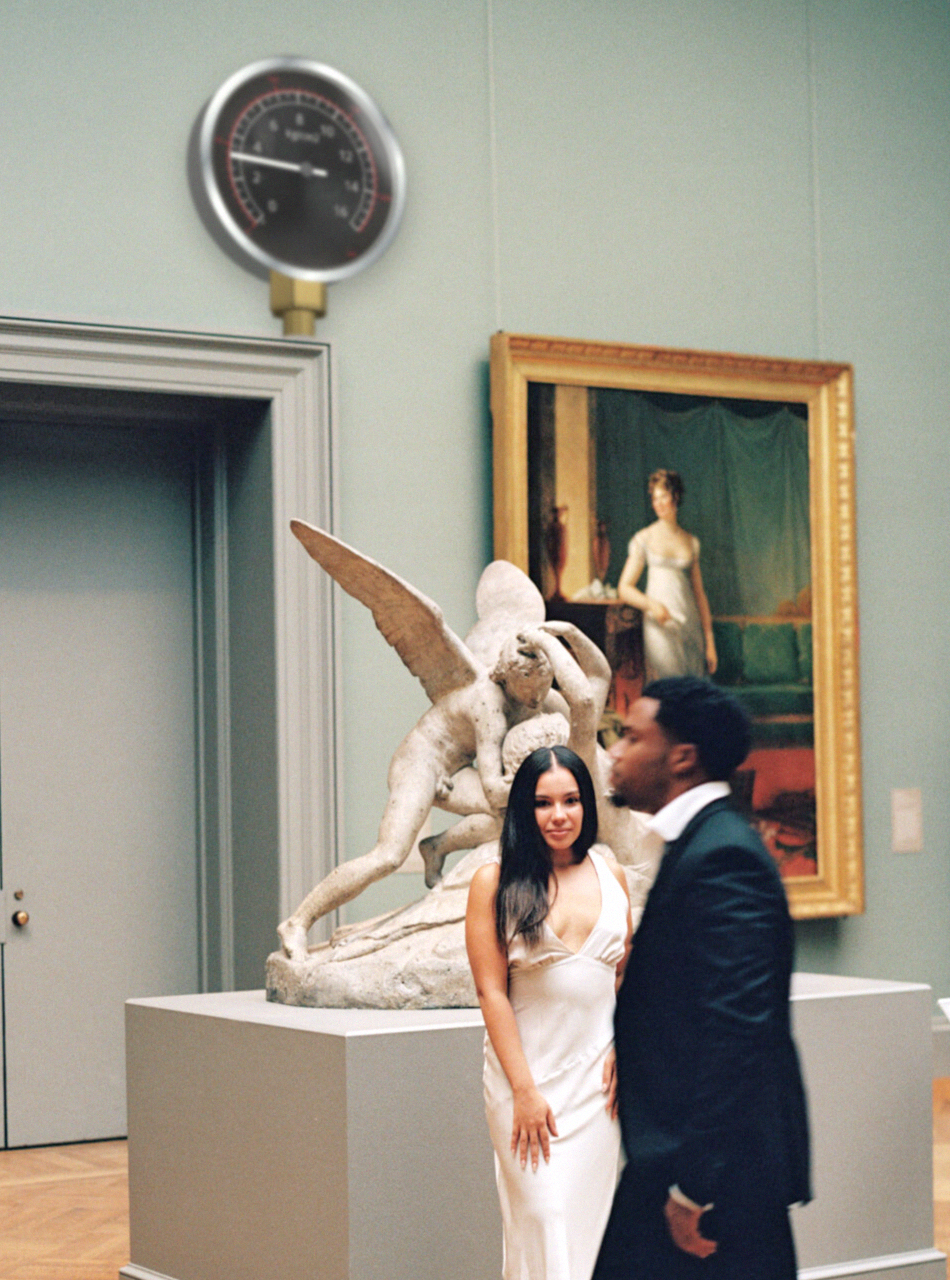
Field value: {"value": 3, "unit": "kg/cm²"}
